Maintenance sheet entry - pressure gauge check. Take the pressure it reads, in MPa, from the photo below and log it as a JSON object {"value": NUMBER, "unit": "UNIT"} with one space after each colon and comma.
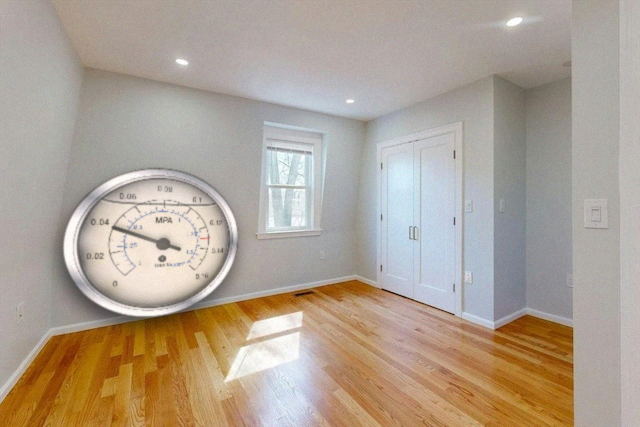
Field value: {"value": 0.04, "unit": "MPa"}
